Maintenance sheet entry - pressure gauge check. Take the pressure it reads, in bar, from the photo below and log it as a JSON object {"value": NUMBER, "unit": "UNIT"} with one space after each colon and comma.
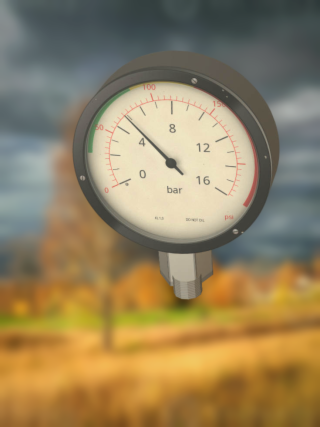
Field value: {"value": 5, "unit": "bar"}
